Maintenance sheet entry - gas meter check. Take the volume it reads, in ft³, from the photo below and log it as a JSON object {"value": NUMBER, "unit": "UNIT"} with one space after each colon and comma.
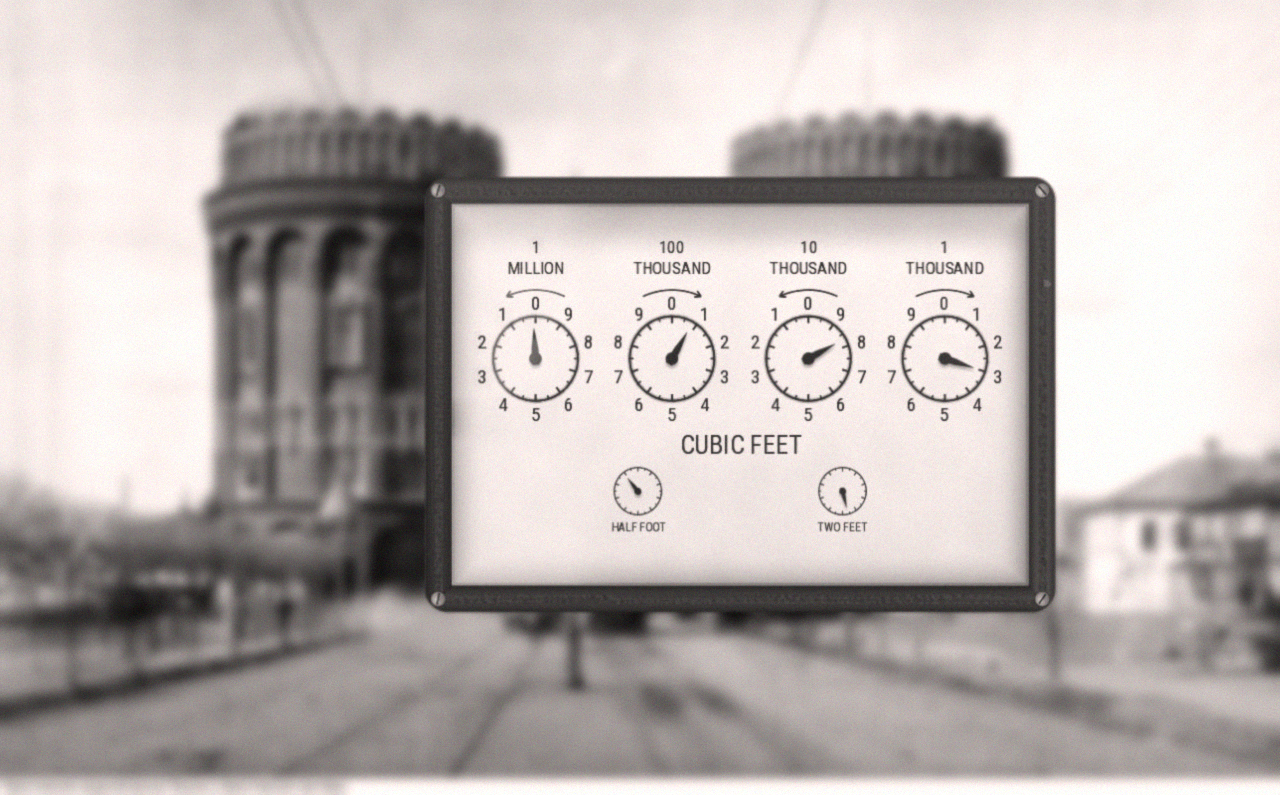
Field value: {"value": 8300, "unit": "ft³"}
